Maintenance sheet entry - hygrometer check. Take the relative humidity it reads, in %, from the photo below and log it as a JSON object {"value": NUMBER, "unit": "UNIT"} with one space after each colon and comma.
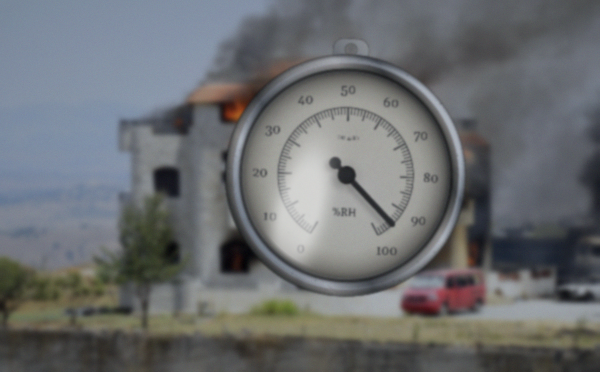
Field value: {"value": 95, "unit": "%"}
